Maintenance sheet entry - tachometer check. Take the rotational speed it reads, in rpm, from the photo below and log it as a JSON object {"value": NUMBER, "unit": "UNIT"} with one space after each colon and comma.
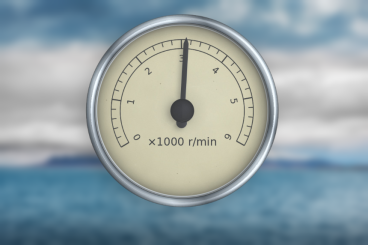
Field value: {"value": 3100, "unit": "rpm"}
